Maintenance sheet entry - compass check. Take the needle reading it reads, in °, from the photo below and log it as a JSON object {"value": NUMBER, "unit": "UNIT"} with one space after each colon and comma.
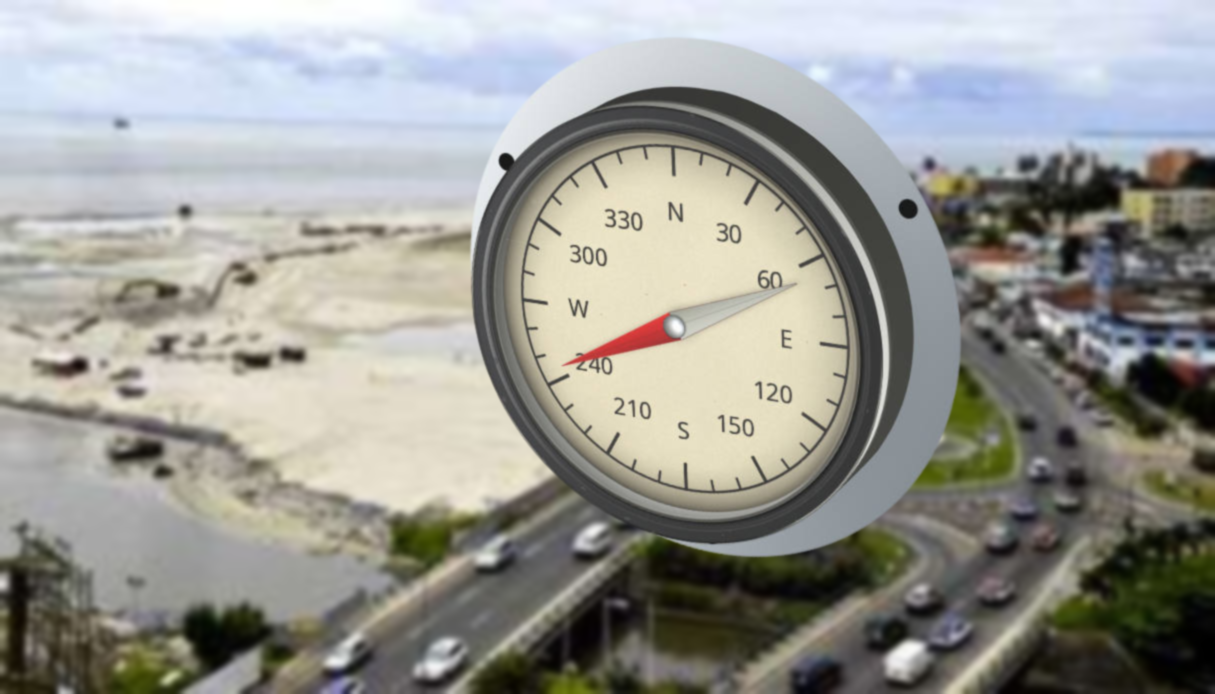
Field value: {"value": 245, "unit": "°"}
